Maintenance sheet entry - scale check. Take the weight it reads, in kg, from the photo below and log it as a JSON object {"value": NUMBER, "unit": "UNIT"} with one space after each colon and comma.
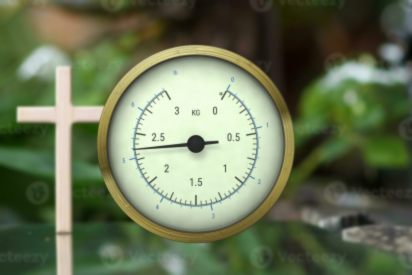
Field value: {"value": 2.35, "unit": "kg"}
